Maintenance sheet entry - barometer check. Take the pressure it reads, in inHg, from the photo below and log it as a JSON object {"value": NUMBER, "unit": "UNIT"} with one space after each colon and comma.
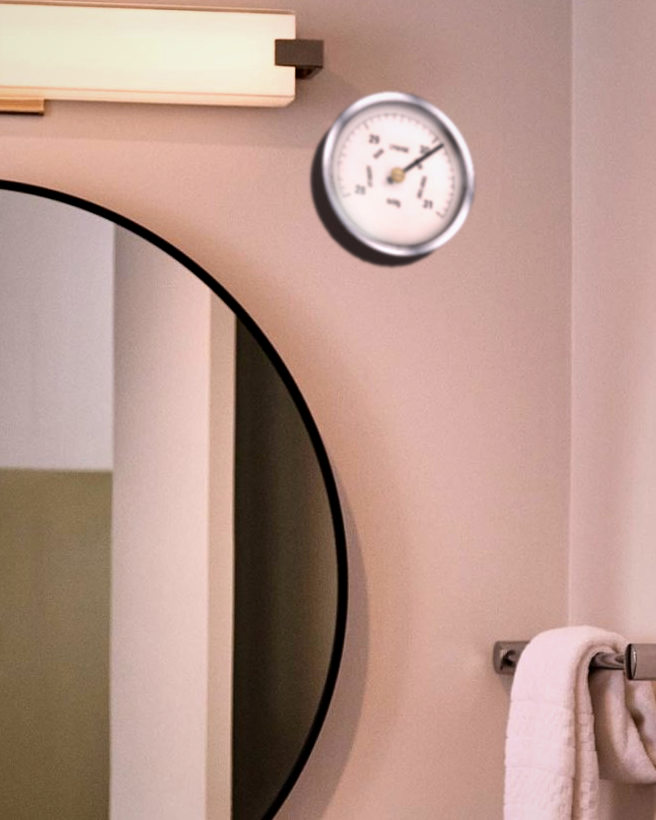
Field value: {"value": 30.1, "unit": "inHg"}
